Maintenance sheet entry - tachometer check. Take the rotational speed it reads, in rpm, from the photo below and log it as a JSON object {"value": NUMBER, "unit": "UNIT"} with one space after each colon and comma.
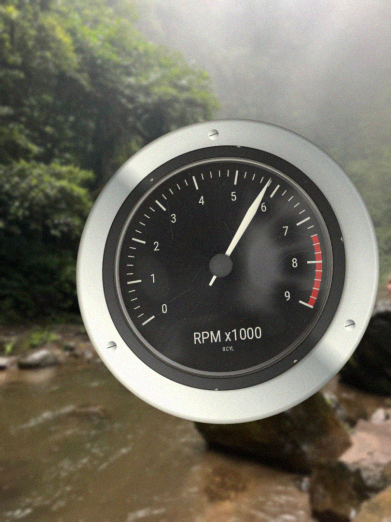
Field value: {"value": 5800, "unit": "rpm"}
